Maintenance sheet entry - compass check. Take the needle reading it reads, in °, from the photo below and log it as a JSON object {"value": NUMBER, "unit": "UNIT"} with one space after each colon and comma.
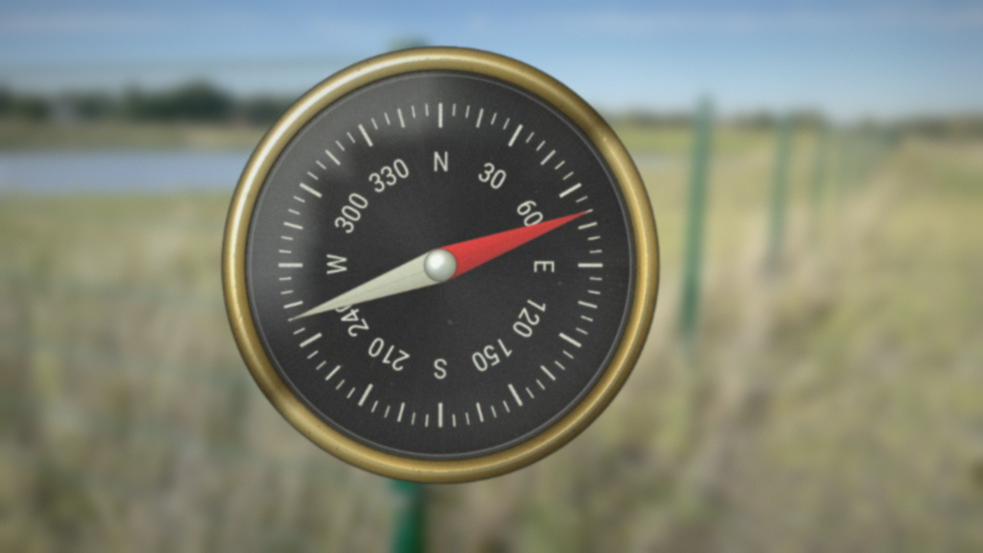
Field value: {"value": 70, "unit": "°"}
